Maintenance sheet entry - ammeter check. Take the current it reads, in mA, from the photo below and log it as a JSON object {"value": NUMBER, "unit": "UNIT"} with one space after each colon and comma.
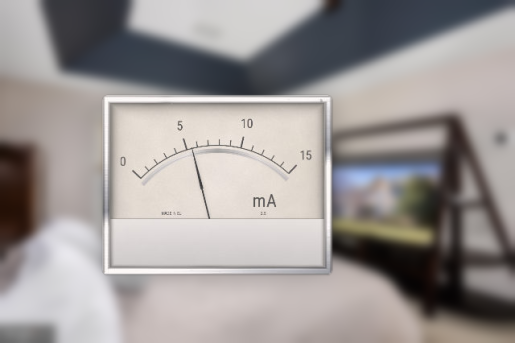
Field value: {"value": 5.5, "unit": "mA"}
